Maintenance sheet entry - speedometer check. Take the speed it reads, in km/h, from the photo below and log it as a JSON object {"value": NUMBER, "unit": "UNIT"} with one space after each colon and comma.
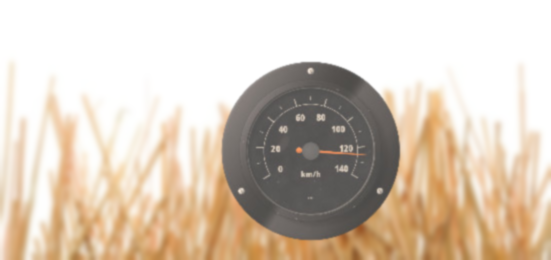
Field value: {"value": 125, "unit": "km/h"}
